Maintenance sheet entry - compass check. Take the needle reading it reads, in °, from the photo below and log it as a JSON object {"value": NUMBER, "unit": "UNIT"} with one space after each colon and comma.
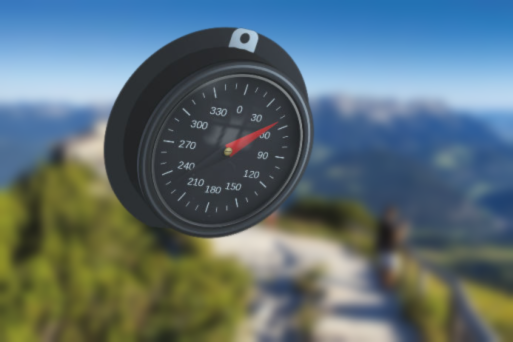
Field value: {"value": 50, "unit": "°"}
